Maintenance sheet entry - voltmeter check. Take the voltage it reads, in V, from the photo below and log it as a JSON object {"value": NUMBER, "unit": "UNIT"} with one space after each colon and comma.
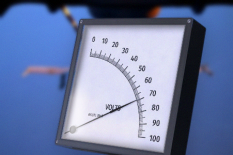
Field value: {"value": 70, "unit": "V"}
